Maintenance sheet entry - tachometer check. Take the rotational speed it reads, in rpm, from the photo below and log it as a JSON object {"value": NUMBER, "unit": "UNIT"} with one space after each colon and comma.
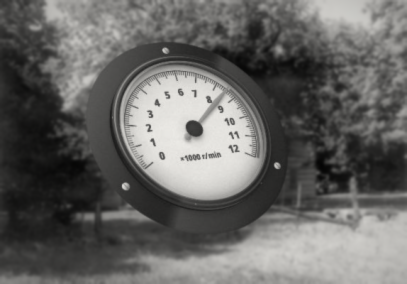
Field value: {"value": 8500, "unit": "rpm"}
